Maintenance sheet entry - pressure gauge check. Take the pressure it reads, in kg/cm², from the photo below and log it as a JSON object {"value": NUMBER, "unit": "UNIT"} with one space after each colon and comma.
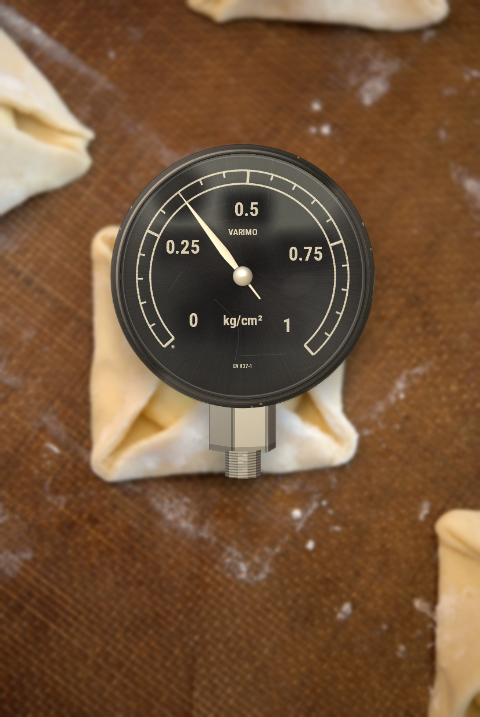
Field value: {"value": 0.35, "unit": "kg/cm²"}
